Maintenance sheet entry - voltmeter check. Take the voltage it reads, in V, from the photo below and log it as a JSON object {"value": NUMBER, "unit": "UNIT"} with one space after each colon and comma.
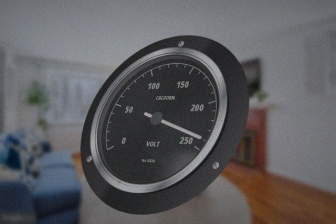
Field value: {"value": 240, "unit": "V"}
